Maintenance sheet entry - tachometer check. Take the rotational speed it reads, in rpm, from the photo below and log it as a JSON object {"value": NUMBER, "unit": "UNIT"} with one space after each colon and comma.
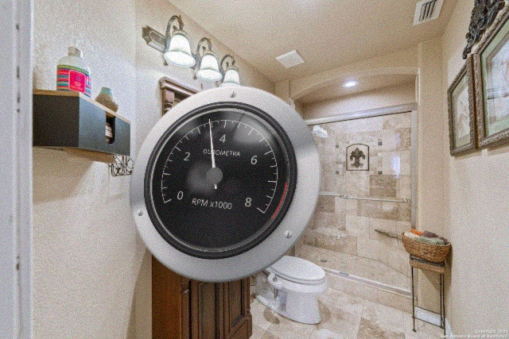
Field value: {"value": 3500, "unit": "rpm"}
